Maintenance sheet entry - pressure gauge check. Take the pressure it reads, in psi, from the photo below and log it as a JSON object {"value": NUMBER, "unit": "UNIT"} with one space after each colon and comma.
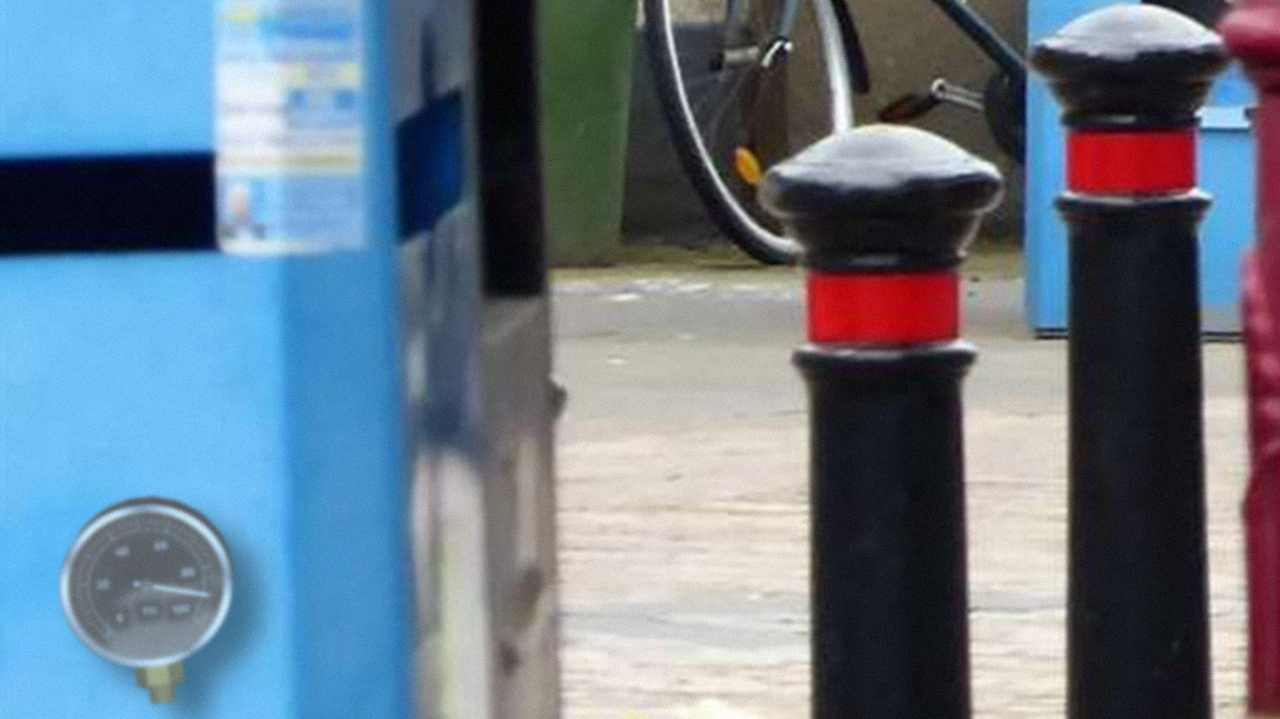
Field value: {"value": 90, "unit": "psi"}
